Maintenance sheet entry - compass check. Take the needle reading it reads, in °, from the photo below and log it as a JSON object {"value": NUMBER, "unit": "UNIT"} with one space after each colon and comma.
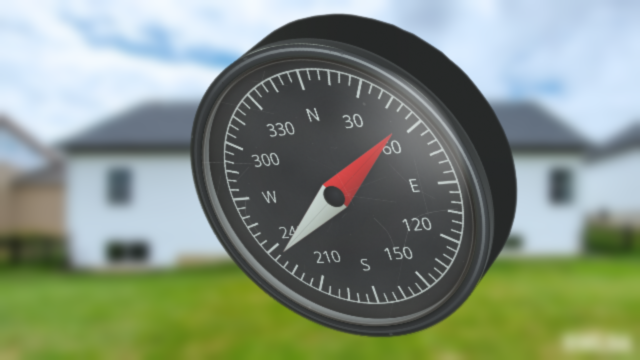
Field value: {"value": 55, "unit": "°"}
